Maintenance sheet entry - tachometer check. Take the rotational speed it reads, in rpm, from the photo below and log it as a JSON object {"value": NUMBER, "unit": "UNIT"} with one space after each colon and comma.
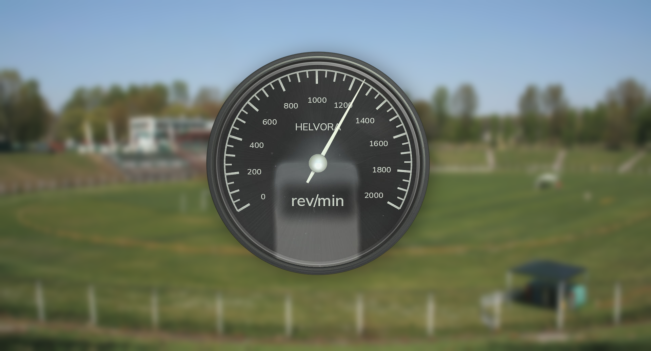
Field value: {"value": 1250, "unit": "rpm"}
